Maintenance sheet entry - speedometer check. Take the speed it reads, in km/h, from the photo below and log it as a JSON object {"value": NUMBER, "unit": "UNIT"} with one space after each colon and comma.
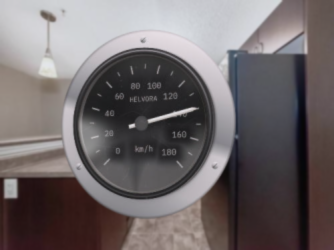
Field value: {"value": 140, "unit": "km/h"}
